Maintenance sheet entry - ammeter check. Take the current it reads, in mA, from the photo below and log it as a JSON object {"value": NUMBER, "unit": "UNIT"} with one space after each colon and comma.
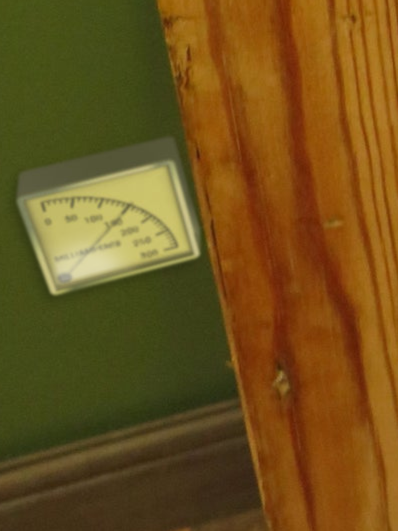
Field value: {"value": 150, "unit": "mA"}
